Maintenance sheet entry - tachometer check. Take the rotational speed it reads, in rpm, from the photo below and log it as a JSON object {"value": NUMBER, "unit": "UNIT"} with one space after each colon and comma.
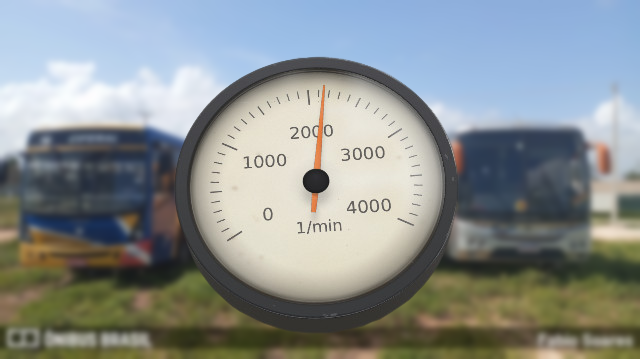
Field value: {"value": 2150, "unit": "rpm"}
